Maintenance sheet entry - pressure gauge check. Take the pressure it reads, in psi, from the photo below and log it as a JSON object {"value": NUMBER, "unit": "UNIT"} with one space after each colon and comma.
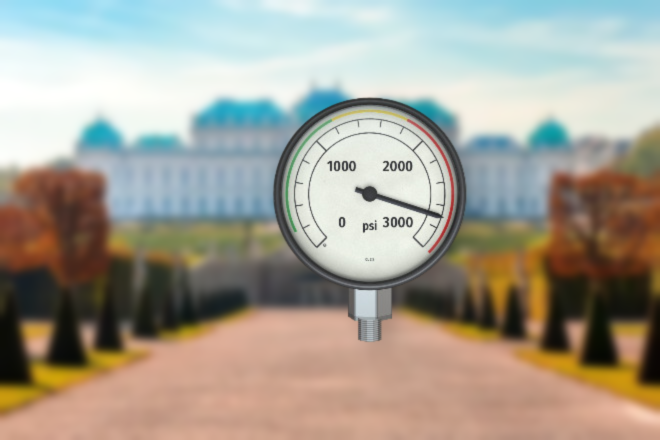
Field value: {"value": 2700, "unit": "psi"}
